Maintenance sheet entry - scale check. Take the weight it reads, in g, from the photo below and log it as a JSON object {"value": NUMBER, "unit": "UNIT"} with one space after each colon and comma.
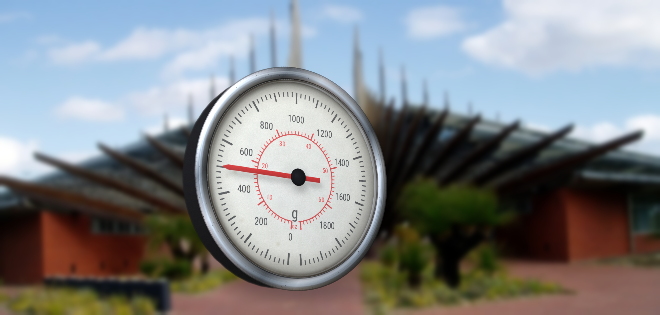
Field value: {"value": 500, "unit": "g"}
